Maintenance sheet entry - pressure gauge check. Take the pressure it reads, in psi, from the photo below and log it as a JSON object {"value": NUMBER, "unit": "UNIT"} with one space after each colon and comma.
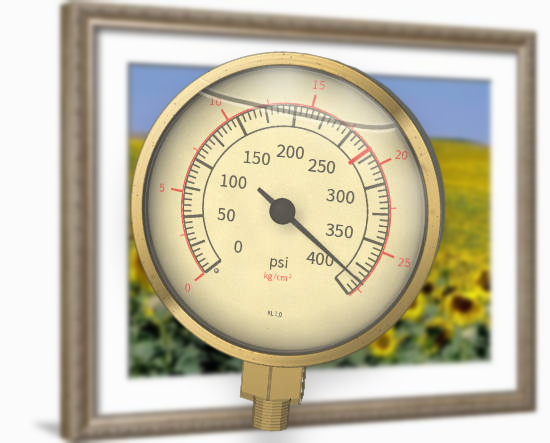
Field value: {"value": 385, "unit": "psi"}
